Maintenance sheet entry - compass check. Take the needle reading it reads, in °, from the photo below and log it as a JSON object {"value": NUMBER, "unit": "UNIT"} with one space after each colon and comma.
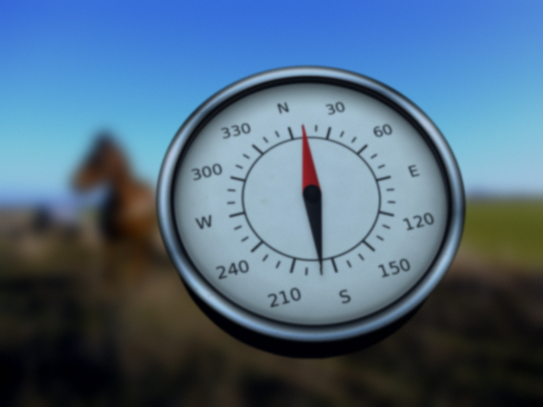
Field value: {"value": 10, "unit": "°"}
